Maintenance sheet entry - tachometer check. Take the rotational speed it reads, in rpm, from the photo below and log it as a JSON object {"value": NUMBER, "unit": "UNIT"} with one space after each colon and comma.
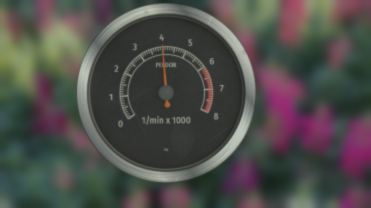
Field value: {"value": 4000, "unit": "rpm"}
